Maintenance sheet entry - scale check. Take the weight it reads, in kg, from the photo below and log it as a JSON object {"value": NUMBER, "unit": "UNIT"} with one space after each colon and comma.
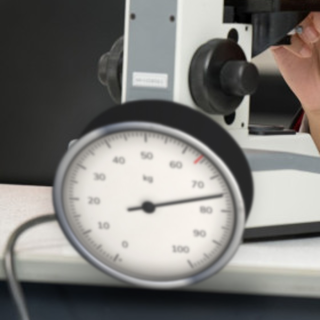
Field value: {"value": 75, "unit": "kg"}
